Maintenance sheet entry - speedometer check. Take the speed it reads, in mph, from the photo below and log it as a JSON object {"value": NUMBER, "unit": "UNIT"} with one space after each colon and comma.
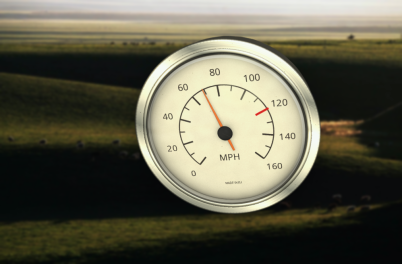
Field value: {"value": 70, "unit": "mph"}
